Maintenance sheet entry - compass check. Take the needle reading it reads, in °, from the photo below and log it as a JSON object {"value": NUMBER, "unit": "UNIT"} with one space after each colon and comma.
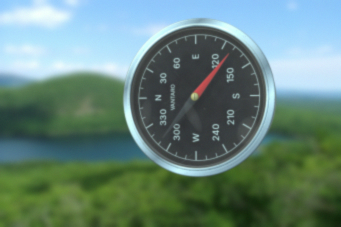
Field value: {"value": 130, "unit": "°"}
